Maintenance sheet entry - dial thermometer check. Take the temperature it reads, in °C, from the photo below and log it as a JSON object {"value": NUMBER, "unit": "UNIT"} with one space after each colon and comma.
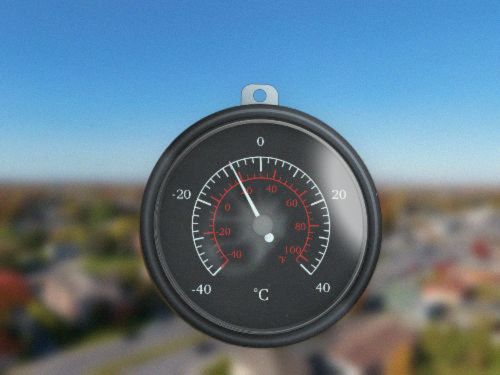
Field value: {"value": -8, "unit": "°C"}
